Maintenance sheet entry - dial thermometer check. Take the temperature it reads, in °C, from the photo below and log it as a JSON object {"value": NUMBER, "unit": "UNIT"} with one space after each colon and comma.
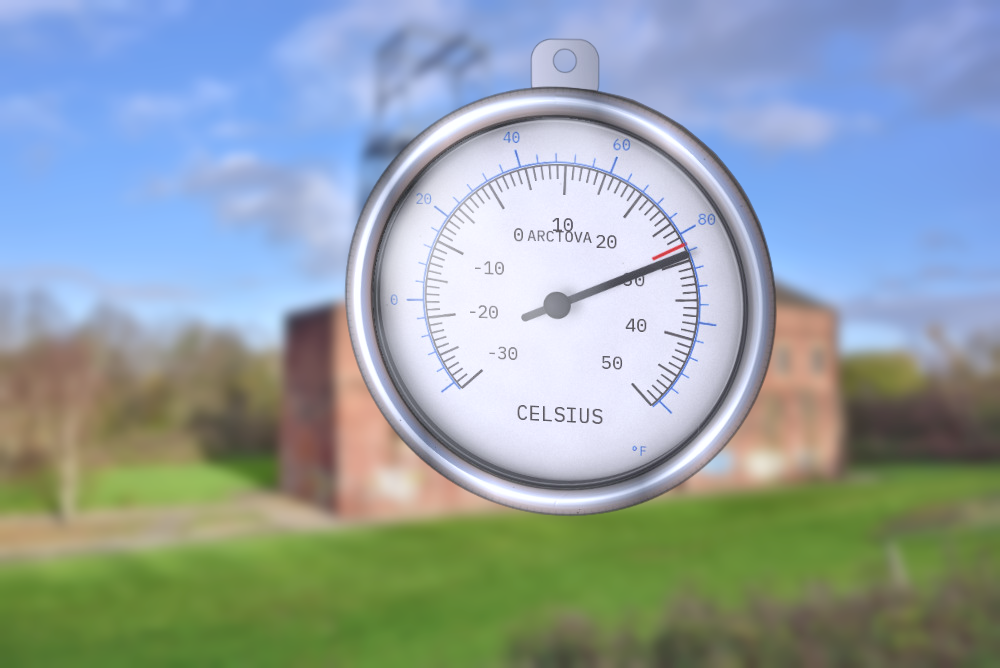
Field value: {"value": 29, "unit": "°C"}
